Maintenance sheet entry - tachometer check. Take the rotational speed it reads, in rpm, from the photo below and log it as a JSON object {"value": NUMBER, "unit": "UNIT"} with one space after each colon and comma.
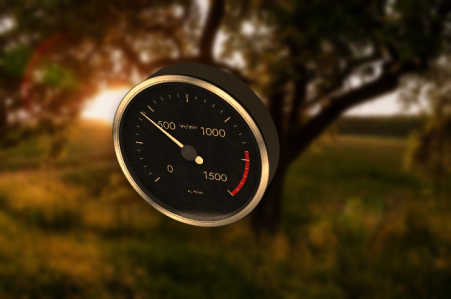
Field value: {"value": 450, "unit": "rpm"}
